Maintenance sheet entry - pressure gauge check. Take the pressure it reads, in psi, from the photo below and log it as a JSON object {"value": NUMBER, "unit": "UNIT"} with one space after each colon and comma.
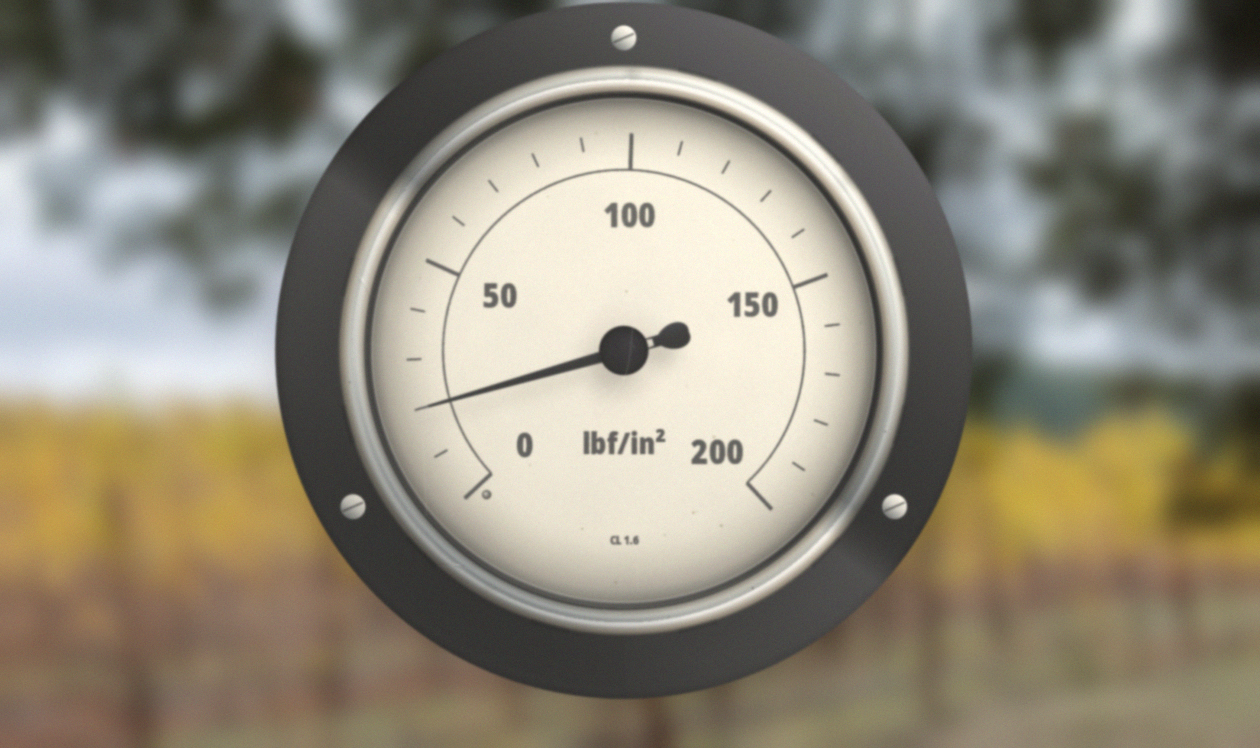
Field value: {"value": 20, "unit": "psi"}
